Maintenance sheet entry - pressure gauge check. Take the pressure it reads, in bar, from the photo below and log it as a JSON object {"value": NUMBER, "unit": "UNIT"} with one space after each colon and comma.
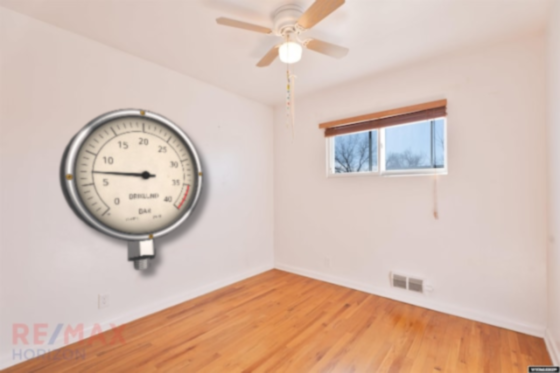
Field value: {"value": 7, "unit": "bar"}
